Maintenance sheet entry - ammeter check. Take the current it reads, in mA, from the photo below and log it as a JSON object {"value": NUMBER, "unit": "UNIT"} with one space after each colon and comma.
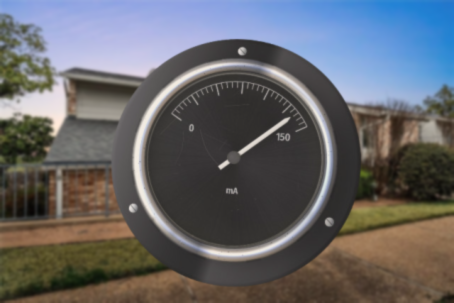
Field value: {"value": 135, "unit": "mA"}
